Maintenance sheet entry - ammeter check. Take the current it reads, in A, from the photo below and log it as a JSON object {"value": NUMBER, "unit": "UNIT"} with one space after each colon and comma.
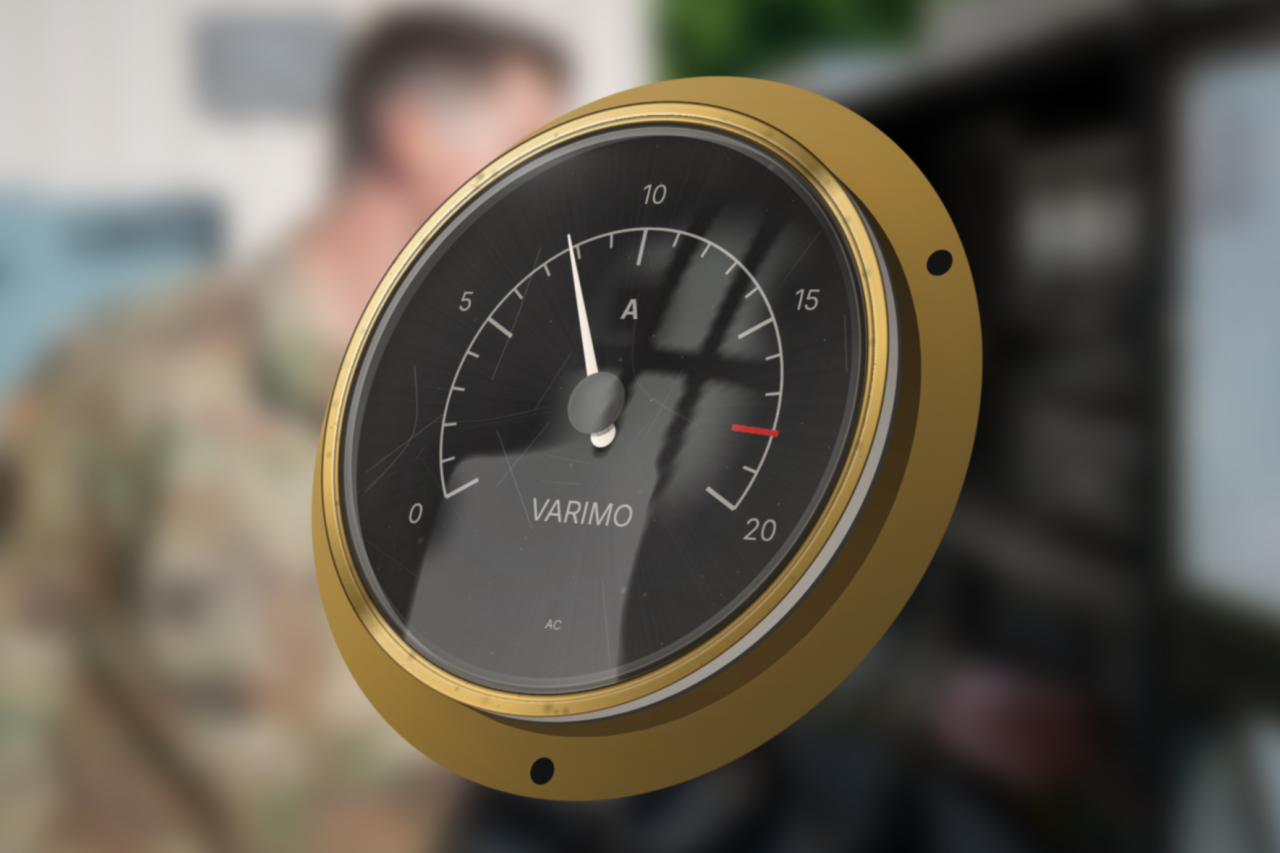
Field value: {"value": 8, "unit": "A"}
